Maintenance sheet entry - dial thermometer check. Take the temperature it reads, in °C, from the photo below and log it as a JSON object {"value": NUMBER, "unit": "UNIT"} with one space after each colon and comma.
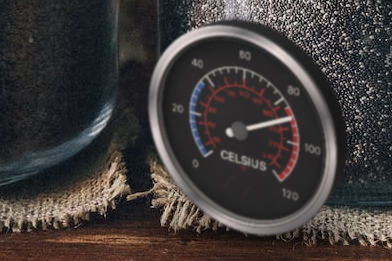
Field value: {"value": 88, "unit": "°C"}
